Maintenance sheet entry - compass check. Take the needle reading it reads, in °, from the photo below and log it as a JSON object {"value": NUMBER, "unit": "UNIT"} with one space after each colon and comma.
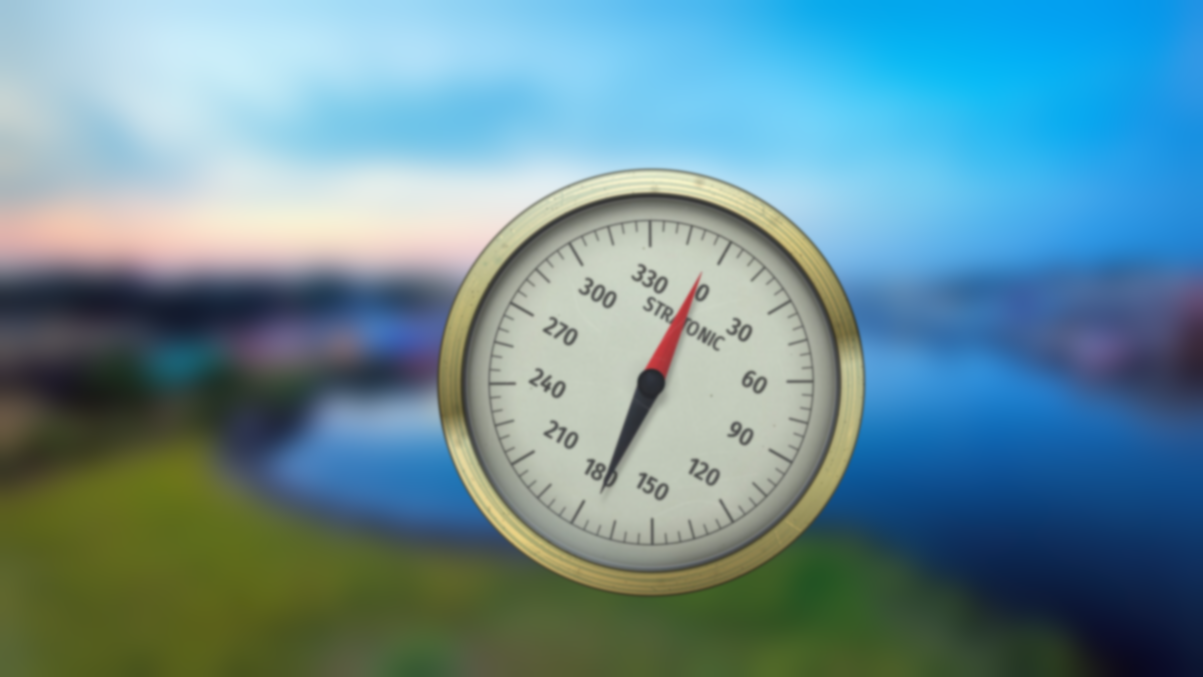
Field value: {"value": 355, "unit": "°"}
